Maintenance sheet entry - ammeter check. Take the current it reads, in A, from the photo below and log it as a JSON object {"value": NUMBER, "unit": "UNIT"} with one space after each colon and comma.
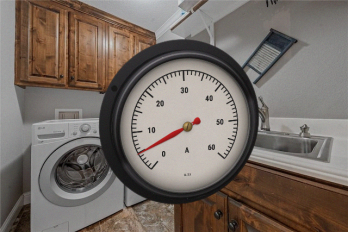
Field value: {"value": 5, "unit": "A"}
